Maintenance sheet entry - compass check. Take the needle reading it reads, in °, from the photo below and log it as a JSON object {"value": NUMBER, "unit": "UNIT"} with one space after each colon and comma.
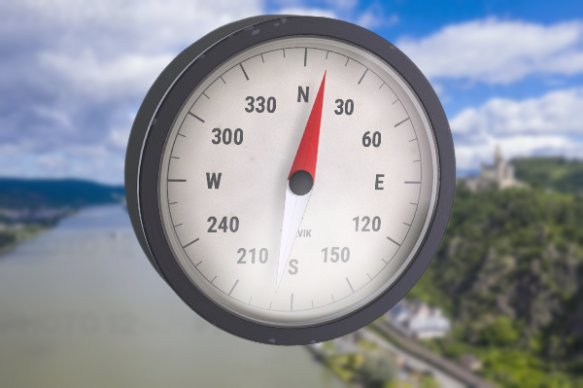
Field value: {"value": 10, "unit": "°"}
